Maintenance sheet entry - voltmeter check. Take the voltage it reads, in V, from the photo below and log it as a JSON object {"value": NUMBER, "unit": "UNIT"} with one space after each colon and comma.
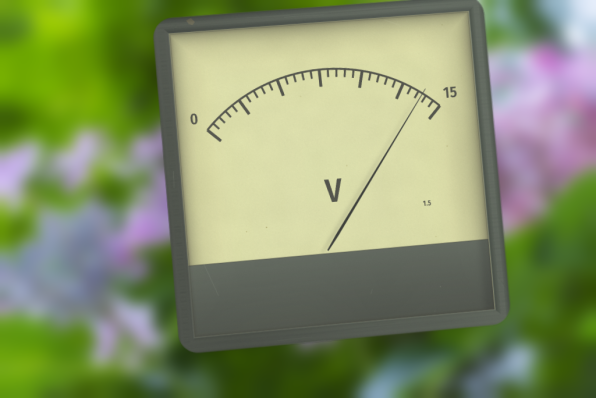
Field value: {"value": 13.75, "unit": "V"}
